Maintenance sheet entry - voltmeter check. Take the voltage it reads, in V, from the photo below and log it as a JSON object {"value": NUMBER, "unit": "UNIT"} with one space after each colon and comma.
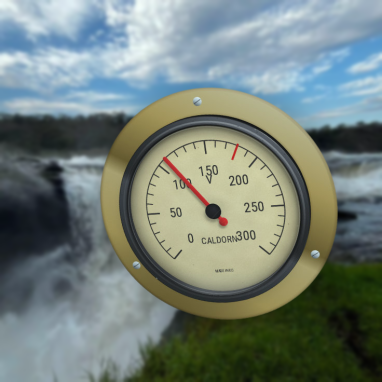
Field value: {"value": 110, "unit": "V"}
